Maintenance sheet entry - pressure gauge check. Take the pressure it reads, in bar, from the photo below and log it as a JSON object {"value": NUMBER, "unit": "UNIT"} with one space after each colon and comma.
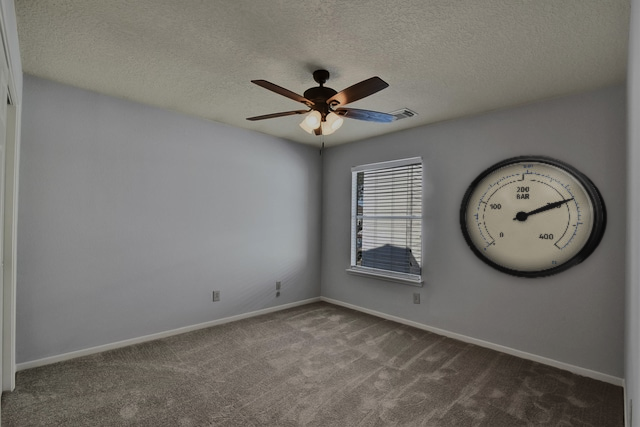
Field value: {"value": 300, "unit": "bar"}
